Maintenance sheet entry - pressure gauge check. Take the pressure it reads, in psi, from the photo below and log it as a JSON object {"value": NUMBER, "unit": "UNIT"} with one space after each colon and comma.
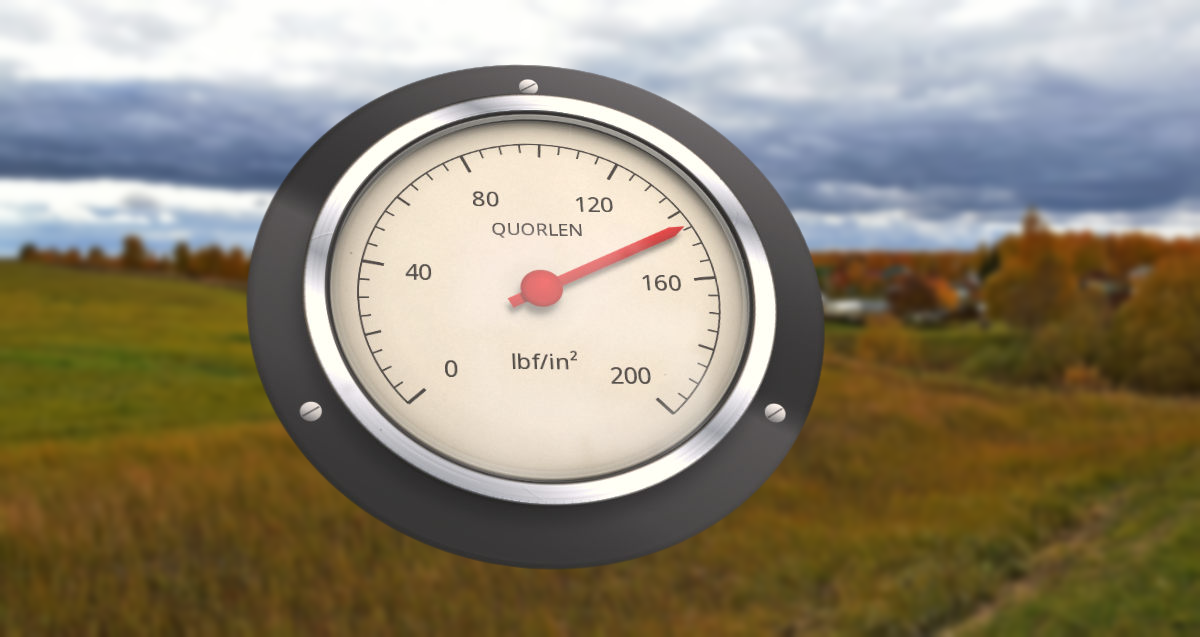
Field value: {"value": 145, "unit": "psi"}
